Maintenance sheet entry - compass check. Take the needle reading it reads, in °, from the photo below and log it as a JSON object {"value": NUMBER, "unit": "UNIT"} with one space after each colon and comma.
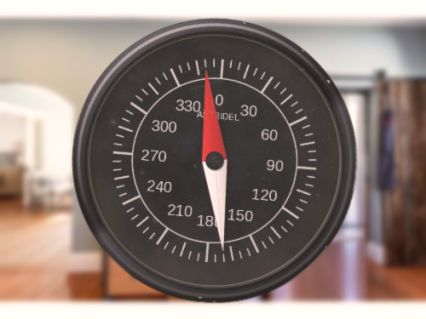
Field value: {"value": 350, "unit": "°"}
